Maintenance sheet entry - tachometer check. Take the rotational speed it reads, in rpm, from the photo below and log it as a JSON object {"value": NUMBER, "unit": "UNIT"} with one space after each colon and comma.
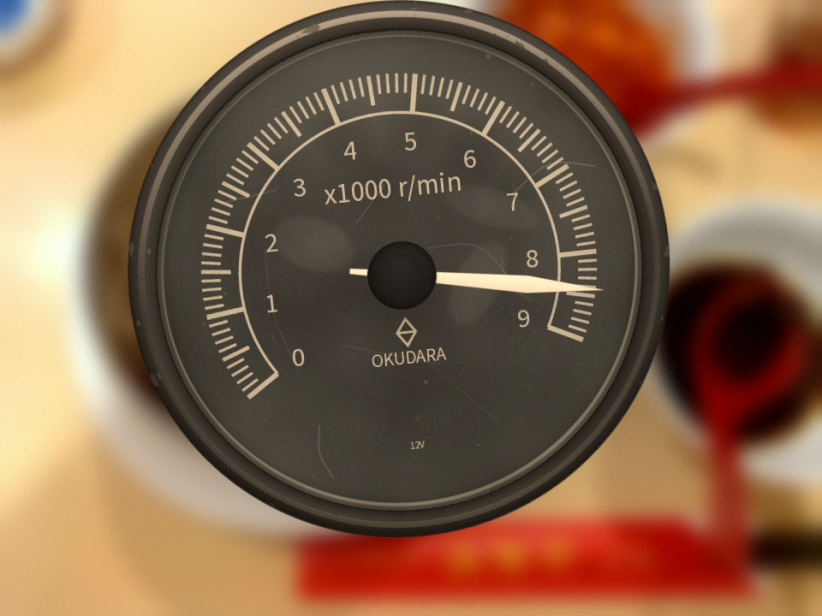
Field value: {"value": 8400, "unit": "rpm"}
